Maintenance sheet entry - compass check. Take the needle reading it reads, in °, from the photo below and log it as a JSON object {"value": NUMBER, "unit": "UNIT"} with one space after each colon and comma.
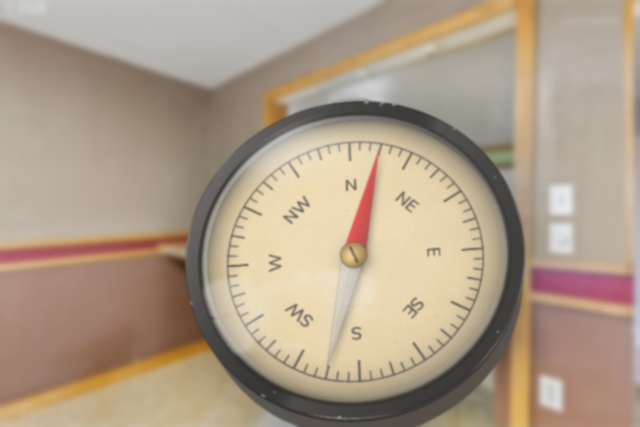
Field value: {"value": 15, "unit": "°"}
